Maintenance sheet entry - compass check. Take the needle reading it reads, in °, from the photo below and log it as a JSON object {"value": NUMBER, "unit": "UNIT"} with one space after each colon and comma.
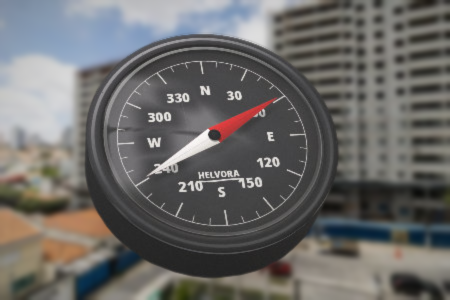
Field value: {"value": 60, "unit": "°"}
